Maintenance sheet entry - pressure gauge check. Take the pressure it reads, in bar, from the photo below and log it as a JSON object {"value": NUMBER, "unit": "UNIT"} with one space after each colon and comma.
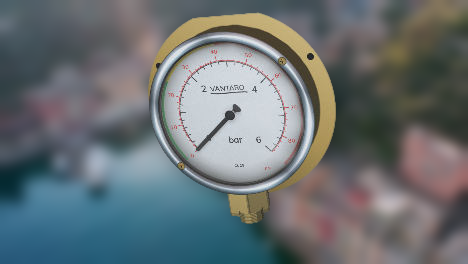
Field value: {"value": 0, "unit": "bar"}
